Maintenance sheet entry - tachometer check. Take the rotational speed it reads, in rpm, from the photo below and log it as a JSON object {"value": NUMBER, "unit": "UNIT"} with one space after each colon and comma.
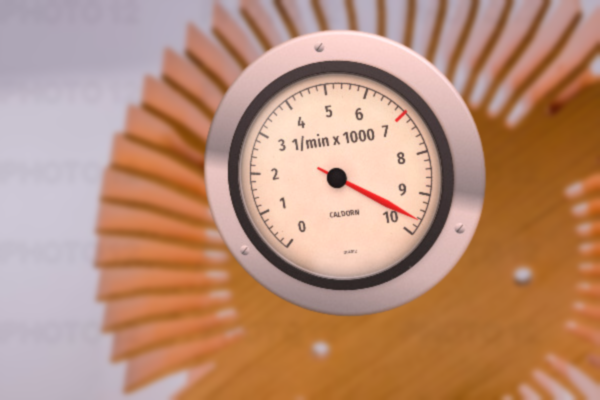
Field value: {"value": 9600, "unit": "rpm"}
